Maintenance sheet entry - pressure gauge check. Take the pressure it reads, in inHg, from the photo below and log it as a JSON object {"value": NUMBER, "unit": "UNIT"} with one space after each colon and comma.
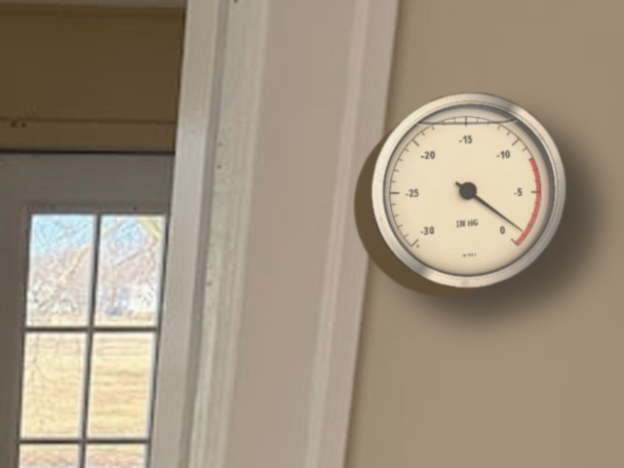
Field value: {"value": -1, "unit": "inHg"}
